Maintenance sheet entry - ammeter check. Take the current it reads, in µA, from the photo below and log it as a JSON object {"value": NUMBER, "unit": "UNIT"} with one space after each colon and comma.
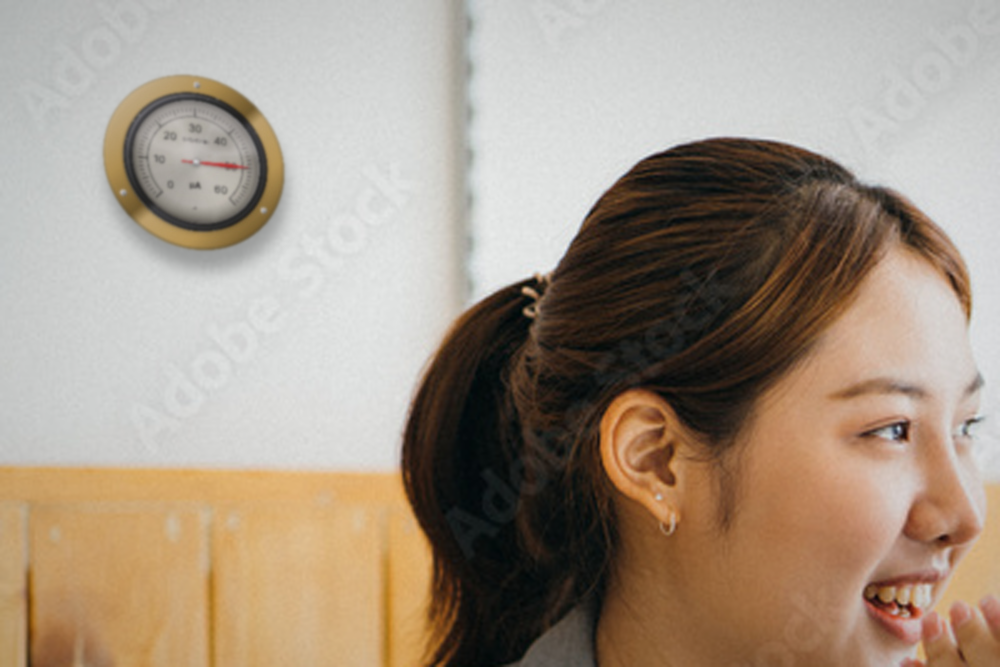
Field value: {"value": 50, "unit": "µA"}
